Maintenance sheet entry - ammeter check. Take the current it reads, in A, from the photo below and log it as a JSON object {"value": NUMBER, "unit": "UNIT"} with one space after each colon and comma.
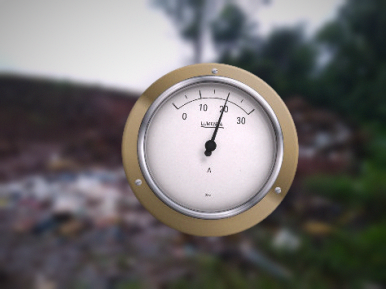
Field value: {"value": 20, "unit": "A"}
